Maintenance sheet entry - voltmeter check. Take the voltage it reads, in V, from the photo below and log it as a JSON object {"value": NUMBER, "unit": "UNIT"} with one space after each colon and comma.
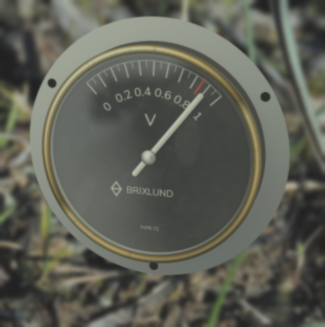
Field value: {"value": 0.9, "unit": "V"}
